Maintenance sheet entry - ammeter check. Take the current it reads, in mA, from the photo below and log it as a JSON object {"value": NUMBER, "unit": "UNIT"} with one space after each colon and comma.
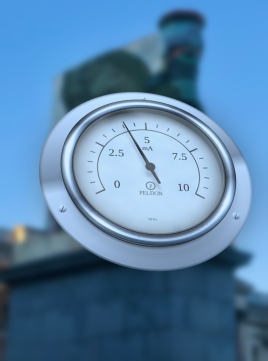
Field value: {"value": 4, "unit": "mA"}
